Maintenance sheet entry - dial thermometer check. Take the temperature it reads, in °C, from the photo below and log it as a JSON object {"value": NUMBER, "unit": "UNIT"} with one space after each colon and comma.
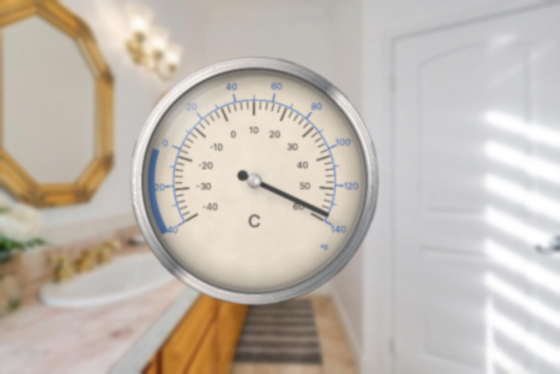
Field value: {"value": 58, "unit": "°C"}
